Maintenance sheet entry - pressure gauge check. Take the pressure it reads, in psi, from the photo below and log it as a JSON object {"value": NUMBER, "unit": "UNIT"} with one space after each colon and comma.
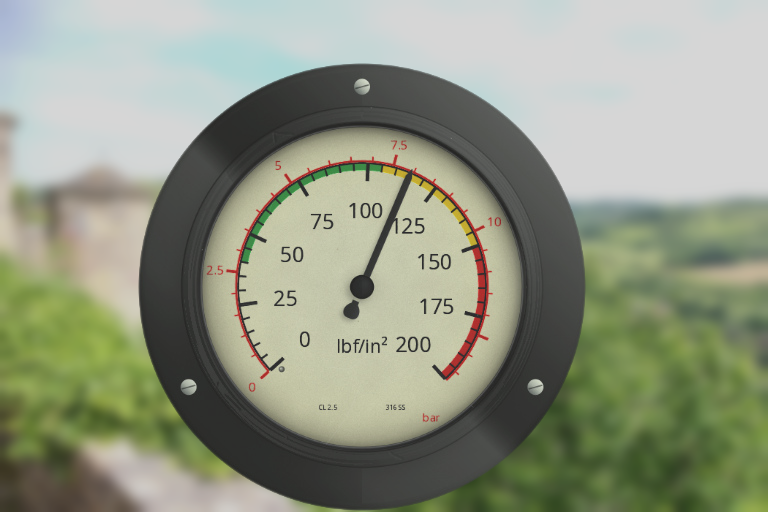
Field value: {"value": 115, "unit": "psi"}
